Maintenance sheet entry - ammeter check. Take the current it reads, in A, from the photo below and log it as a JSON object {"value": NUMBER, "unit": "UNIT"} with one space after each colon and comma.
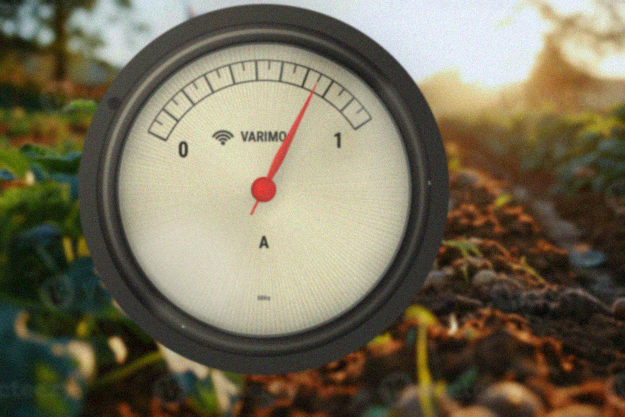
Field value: {"value": 0.75, "unit": "A"}
